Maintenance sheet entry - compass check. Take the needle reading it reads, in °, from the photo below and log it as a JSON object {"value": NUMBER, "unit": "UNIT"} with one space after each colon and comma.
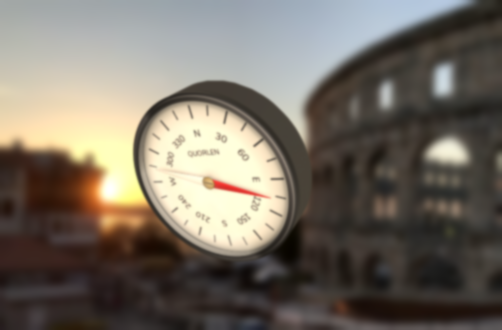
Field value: {"value": 105, "unit": "°"}
